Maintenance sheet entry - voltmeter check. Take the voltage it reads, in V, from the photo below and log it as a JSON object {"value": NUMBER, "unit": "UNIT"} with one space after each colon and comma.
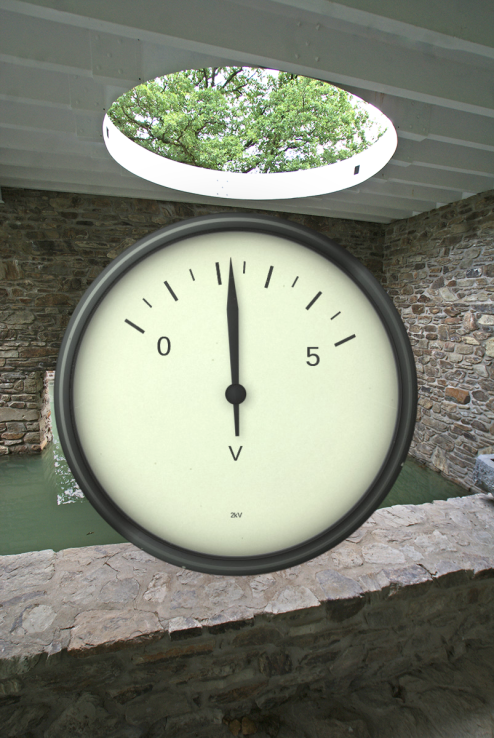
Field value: {"value": 2.25, "unit": "V"}
